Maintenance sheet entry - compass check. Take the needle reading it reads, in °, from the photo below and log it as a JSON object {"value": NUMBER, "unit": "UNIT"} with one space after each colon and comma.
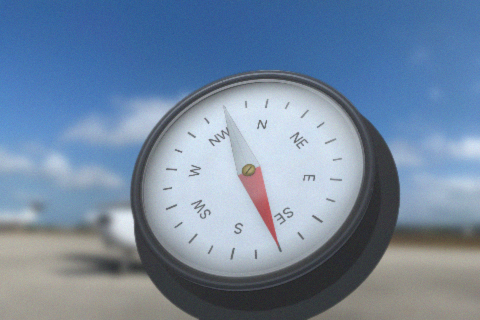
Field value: {"value": 150, "unit": "°"}
